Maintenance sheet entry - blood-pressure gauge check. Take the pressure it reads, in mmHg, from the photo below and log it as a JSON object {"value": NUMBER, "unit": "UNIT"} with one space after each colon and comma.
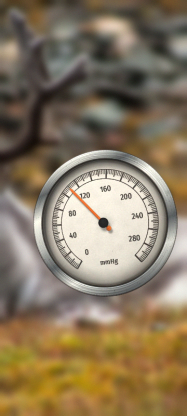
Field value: {"value": 110, "unit": "mmHg"}
